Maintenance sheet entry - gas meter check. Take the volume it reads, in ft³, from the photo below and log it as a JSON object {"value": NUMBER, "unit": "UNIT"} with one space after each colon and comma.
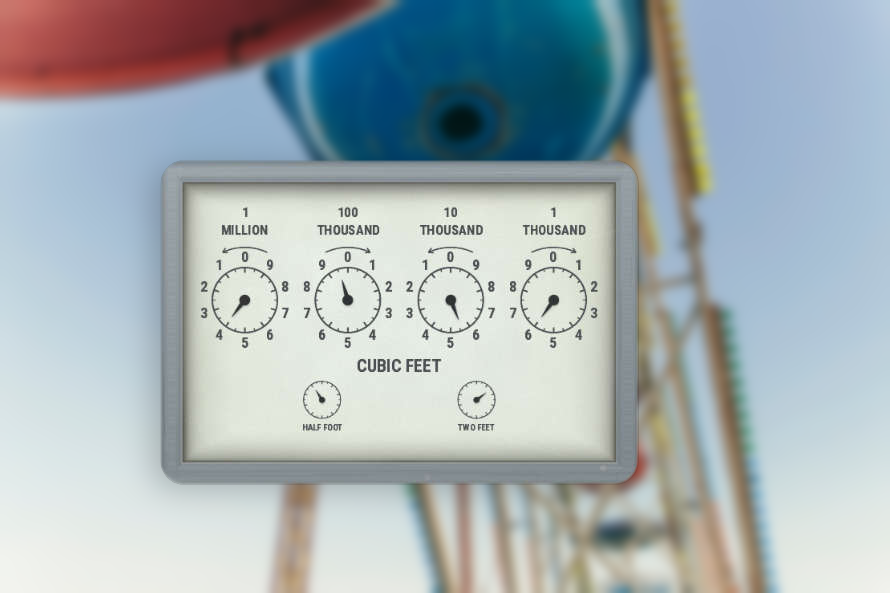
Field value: {"value": 395600, "unit": "ft³"}
